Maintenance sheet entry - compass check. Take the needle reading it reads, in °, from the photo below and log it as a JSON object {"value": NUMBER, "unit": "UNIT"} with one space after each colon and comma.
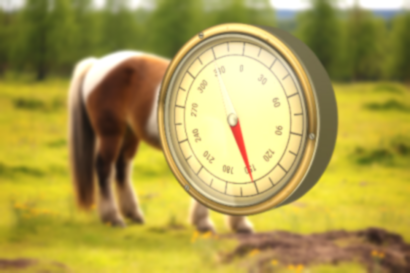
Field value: {"value": 150, "unit": "°"}
